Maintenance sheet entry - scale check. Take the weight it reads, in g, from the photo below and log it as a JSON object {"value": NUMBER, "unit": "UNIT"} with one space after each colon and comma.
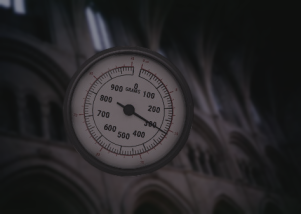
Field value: {"value": 300, "unit": "g"}
